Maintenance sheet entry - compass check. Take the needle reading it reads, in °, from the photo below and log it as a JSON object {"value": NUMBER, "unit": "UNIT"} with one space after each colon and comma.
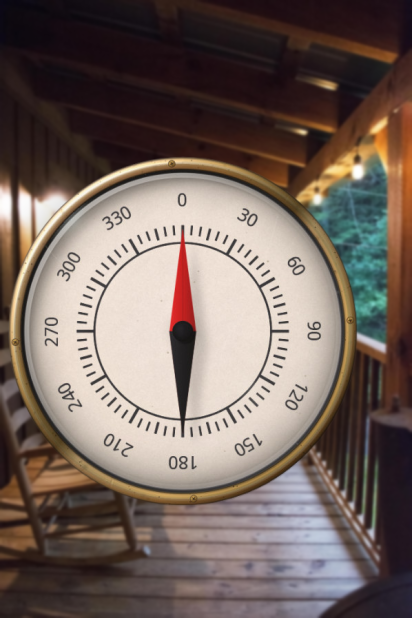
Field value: {"value": 0, "unit": "°"}
